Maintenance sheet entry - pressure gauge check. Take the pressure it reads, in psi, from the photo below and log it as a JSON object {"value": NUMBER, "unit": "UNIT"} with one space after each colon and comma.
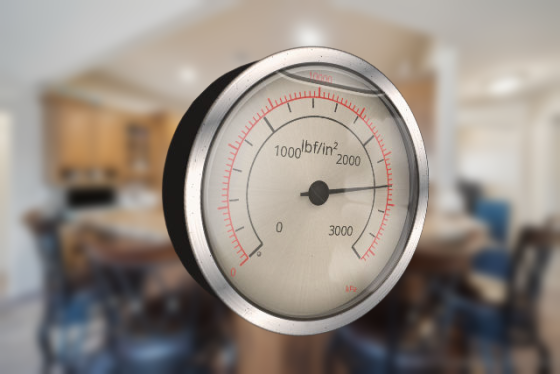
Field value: {"value": 2400, "unit": "psi"}
